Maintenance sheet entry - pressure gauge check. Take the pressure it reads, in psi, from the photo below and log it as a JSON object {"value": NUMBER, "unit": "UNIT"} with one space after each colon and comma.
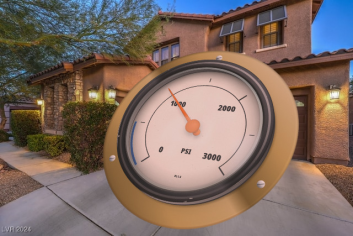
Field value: {"value": 1000, "unit": "psi"}
